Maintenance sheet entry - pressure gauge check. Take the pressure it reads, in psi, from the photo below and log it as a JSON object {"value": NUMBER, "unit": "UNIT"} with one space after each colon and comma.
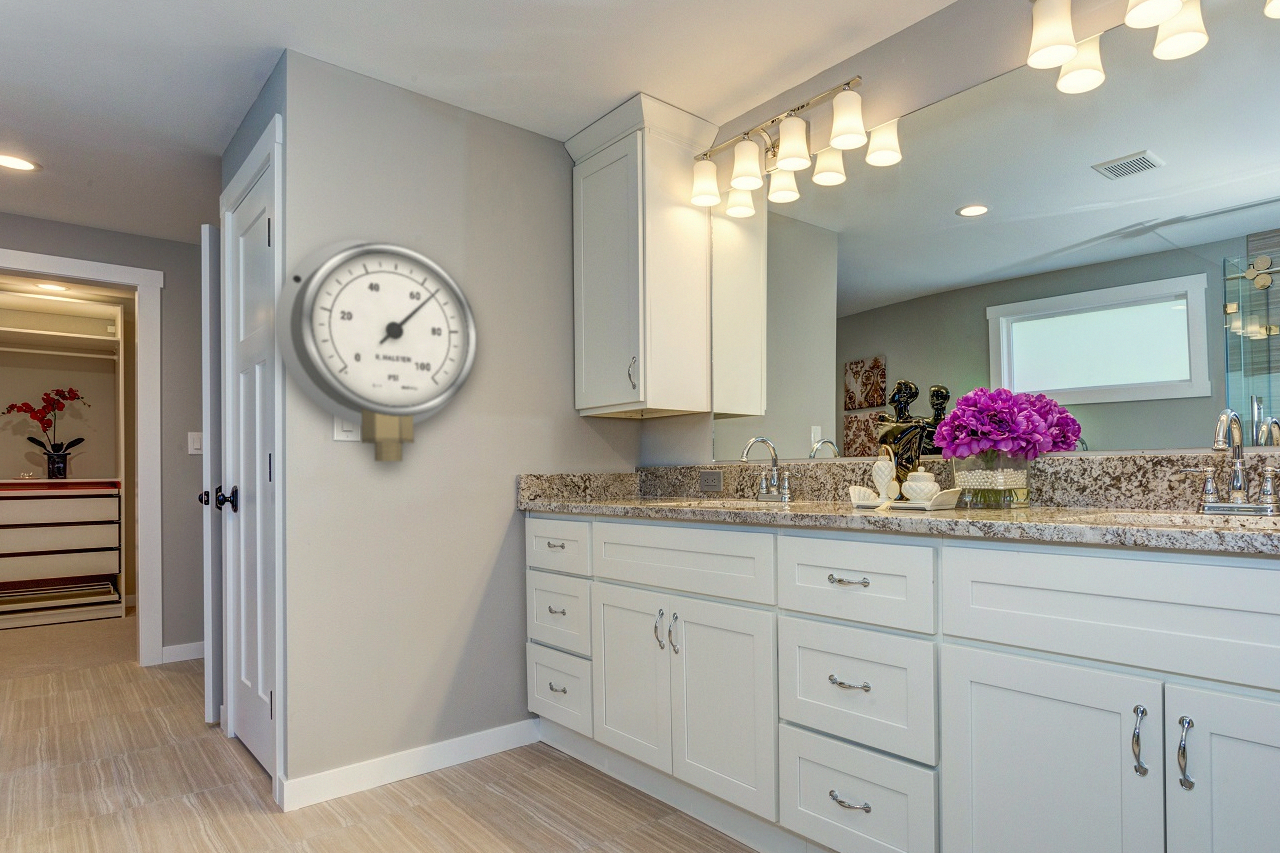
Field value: {"value": 65, "unit": "psi"}
